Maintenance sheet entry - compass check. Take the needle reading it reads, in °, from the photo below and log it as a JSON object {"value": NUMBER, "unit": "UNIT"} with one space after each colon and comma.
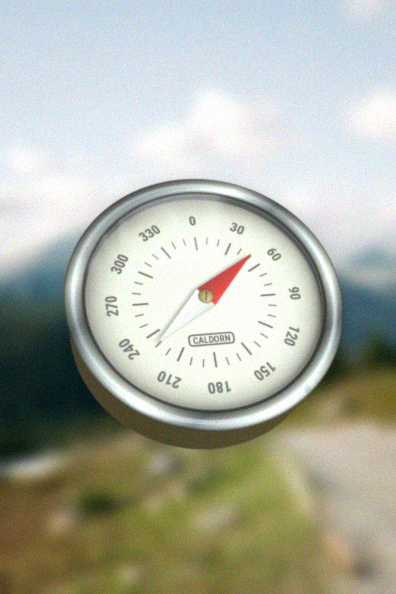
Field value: {"value": 50, "unit": "°"}
